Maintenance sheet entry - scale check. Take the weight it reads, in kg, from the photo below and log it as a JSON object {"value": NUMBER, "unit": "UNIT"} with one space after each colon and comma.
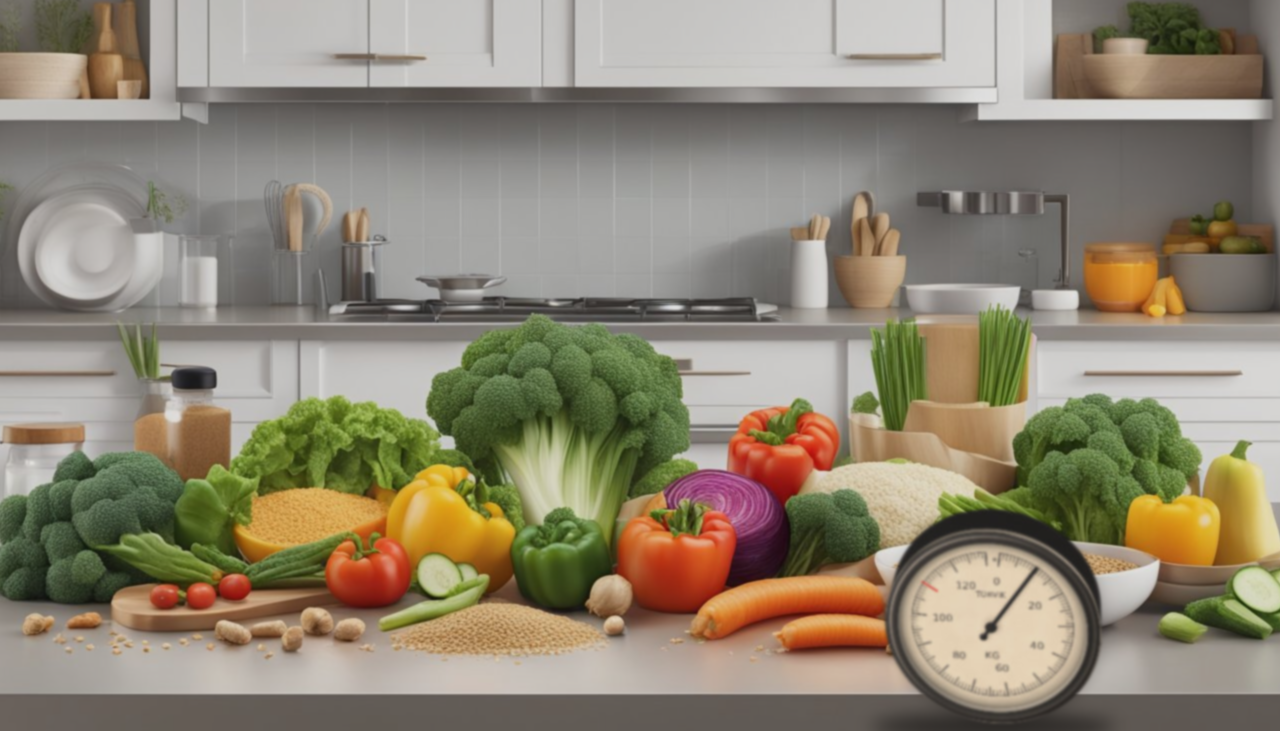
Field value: {"value": 10, "unit": "kg"}
